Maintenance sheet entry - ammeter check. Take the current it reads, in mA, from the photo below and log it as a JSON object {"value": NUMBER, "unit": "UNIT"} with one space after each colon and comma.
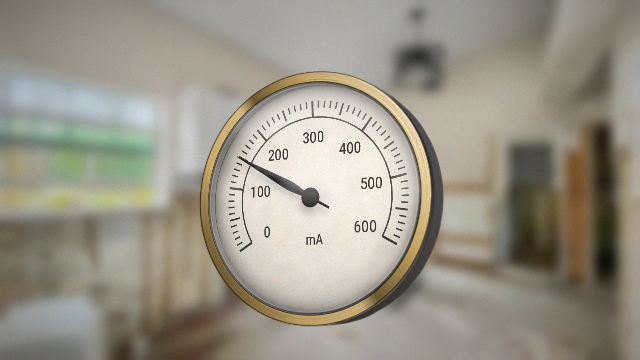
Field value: {"value": 150, "unit": "mA"}
